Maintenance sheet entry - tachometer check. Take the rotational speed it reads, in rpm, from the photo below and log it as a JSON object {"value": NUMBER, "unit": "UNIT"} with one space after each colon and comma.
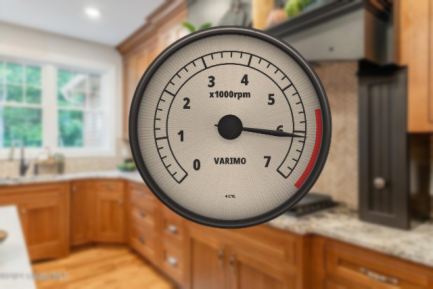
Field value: {"value": 6100, "unit": "rpm"}
